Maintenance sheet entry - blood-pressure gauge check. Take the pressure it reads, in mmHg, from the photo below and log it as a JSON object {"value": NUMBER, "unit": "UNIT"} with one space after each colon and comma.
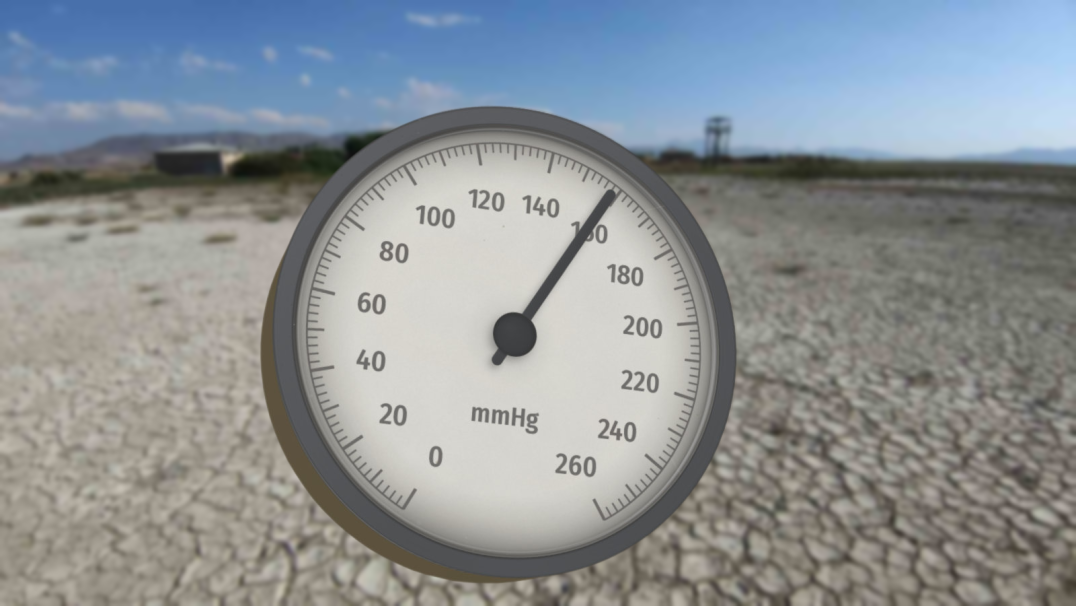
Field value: {"value": 158, "unit": "mmHg"}
